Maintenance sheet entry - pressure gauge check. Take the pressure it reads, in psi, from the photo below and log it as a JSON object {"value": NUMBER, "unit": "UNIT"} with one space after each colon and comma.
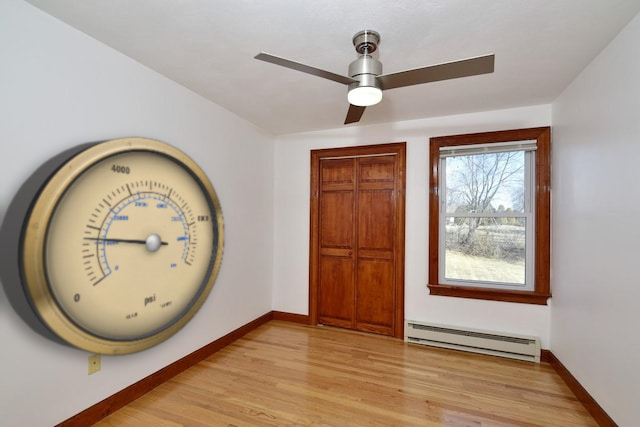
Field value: {"value": 1600, "unit": "psi"}
